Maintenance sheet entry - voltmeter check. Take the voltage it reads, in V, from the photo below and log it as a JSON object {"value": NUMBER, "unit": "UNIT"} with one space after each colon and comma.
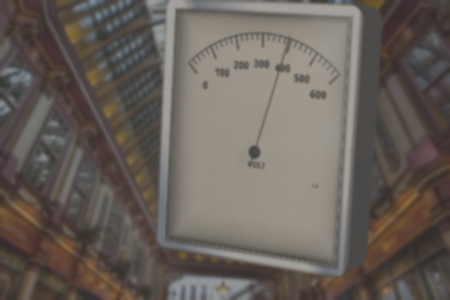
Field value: {"value": 400, "unit": "V"}
